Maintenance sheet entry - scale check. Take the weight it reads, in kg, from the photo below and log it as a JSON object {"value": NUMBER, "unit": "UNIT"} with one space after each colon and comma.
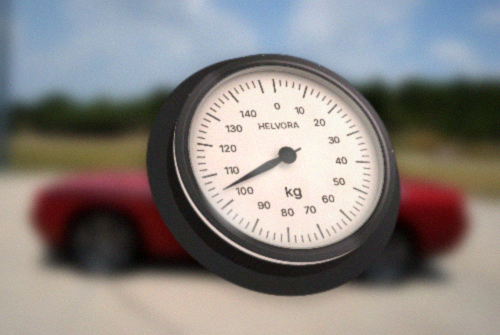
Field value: {"value": 104, "unit": "kg"}
